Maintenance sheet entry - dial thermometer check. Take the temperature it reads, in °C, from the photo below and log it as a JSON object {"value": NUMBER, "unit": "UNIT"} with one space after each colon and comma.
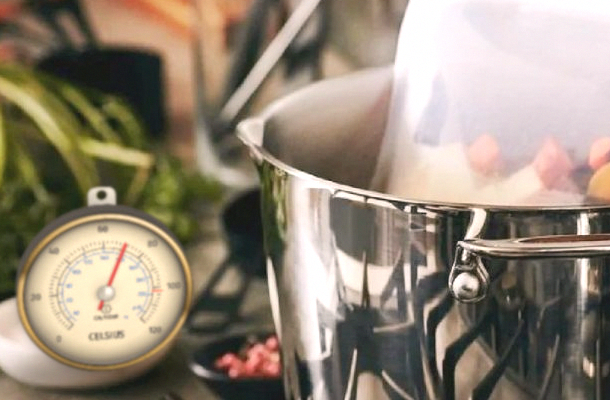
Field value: {"value": 70, "unit": "°C"}
